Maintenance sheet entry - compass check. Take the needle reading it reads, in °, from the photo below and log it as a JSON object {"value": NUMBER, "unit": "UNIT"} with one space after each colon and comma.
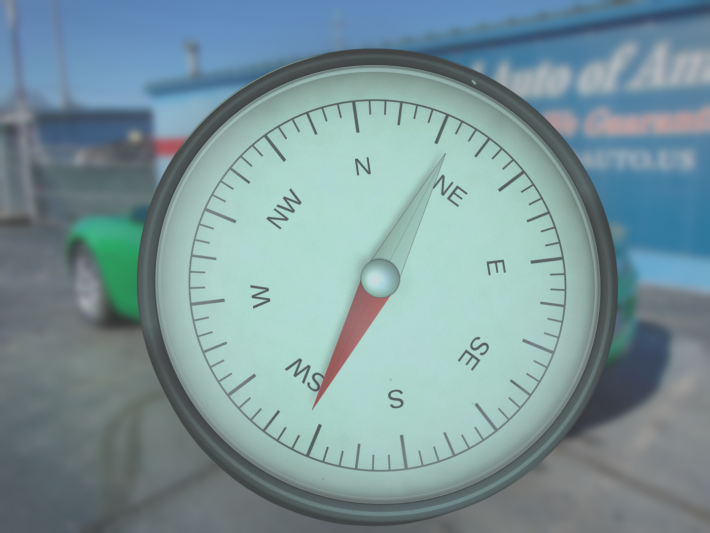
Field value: {"value": 215, "unit": "°"}
